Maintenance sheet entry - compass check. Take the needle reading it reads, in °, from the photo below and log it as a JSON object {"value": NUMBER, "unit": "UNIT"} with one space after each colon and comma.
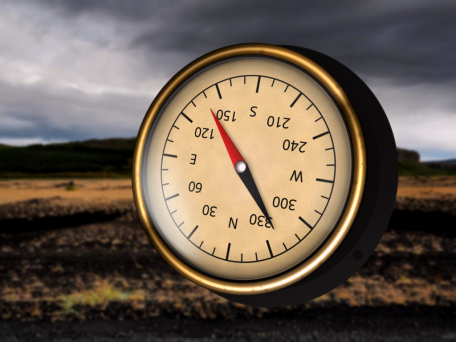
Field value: {"value": 140, "unit": "°"}
